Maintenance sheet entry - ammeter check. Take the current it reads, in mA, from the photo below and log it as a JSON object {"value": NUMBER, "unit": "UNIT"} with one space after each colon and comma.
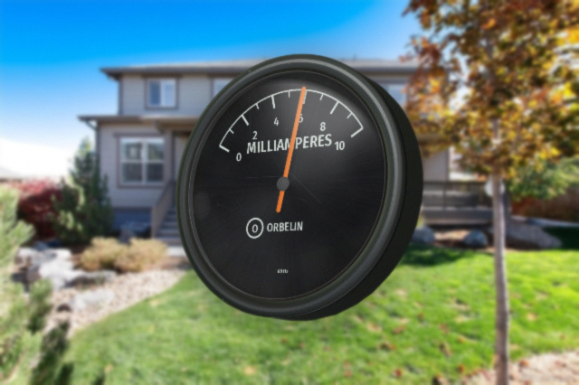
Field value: {"value": 6, "unit": "mA"}
